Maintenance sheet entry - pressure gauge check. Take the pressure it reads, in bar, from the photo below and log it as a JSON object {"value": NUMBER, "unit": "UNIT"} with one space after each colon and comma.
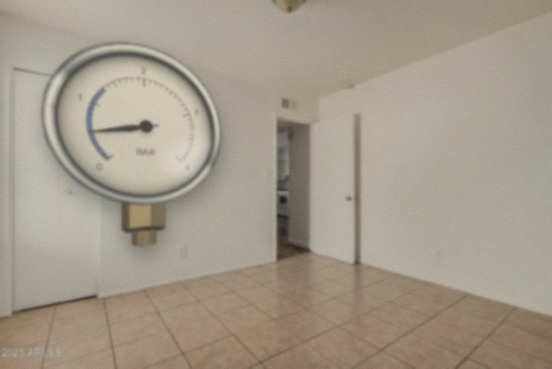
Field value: {"value": 0.5, "unit": "bar"}
